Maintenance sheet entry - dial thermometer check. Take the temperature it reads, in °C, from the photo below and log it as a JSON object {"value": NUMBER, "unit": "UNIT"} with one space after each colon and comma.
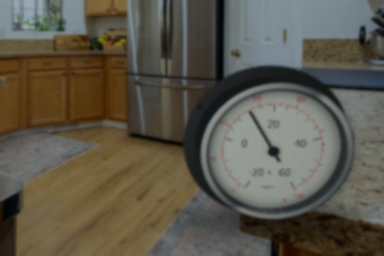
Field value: {"value": 12, "unit": "°C"}
